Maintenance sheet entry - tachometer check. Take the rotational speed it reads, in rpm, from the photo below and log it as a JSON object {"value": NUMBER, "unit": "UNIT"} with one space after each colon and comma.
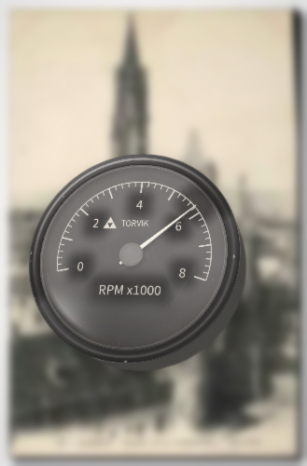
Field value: {"value": 5800, "unit": "rpm"}
